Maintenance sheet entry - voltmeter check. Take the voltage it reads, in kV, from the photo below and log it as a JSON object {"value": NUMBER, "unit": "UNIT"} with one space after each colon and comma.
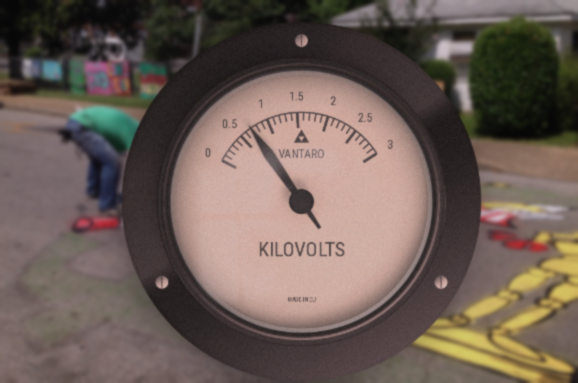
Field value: {"value": 0.7, "unit": "kV"}
